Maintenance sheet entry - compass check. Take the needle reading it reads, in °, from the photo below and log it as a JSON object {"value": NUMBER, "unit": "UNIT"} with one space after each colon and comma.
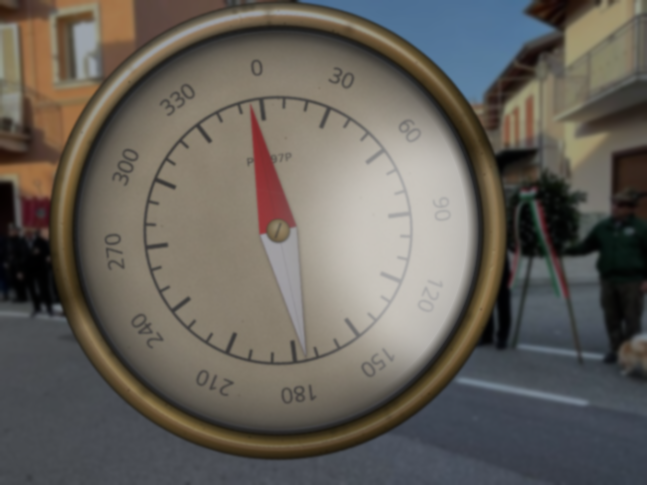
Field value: {"value": 355, "unit": "°"}
